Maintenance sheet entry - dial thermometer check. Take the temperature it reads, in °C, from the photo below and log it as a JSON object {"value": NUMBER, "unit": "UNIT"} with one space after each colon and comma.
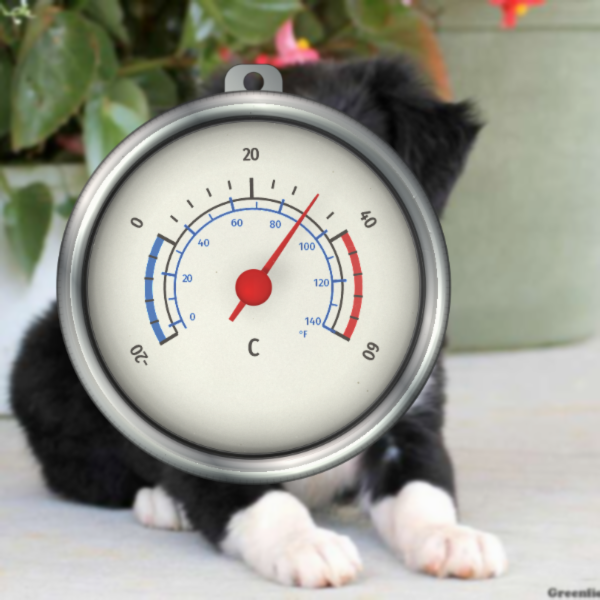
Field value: {"value": 32, "unit": "°C"}
